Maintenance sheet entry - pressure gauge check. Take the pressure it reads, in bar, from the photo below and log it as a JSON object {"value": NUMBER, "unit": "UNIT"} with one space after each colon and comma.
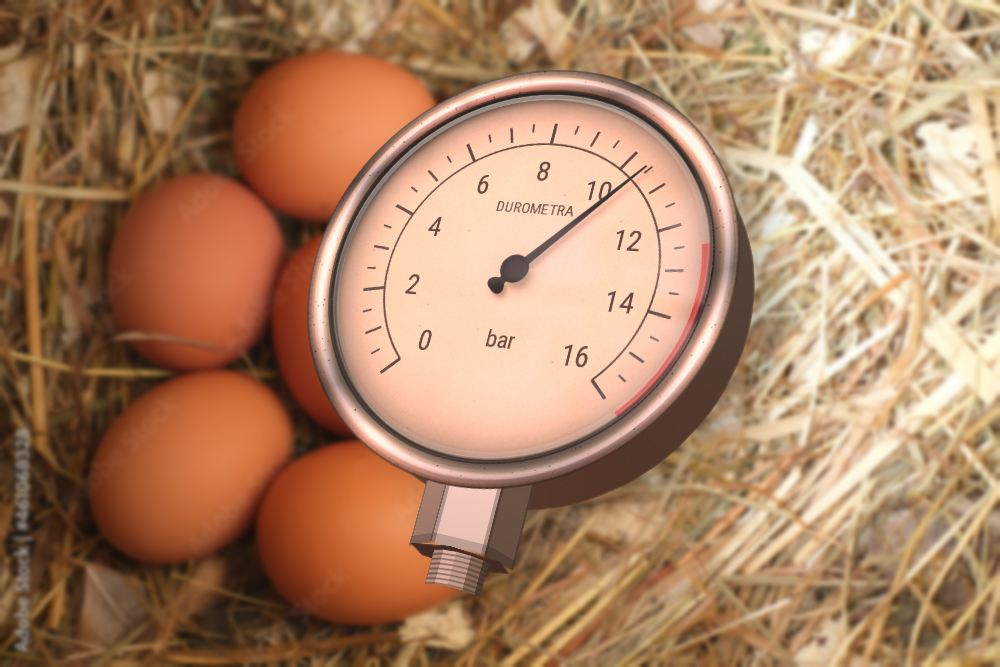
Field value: {"value": 10.5, "unit": "bar"}
